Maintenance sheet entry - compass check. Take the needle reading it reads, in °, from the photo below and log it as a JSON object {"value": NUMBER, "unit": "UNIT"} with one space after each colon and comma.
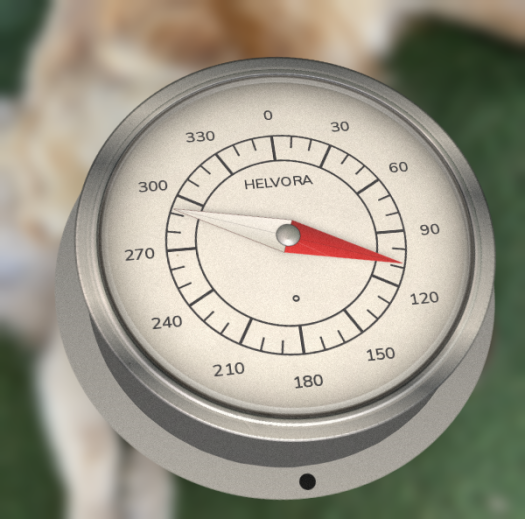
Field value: {"value": 110, "unit": "°"}
